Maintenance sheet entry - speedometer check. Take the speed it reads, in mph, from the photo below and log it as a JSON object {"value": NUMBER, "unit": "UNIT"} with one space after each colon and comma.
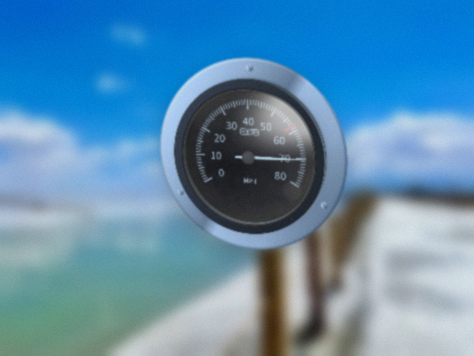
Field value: {"value": 70, "unit": "mph"}
